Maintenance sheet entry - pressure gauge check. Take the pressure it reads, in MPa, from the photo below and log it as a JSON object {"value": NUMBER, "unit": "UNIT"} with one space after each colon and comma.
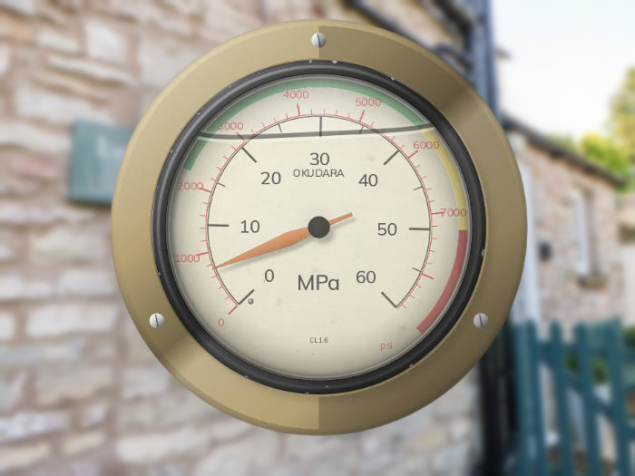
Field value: {"value": 5, "unit": "MPa"}
